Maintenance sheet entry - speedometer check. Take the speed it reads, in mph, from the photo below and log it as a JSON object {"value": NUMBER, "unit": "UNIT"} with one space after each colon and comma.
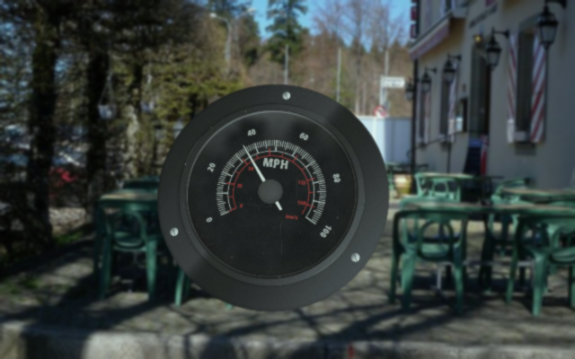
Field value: {"value": 35, "unit": "mph"}
